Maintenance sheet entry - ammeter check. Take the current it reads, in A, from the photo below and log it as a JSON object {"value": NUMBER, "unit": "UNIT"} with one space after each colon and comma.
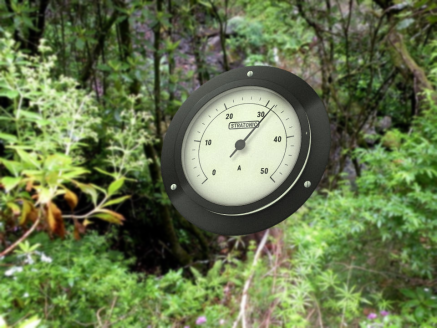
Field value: {"value": 32, "unit": "A"}
